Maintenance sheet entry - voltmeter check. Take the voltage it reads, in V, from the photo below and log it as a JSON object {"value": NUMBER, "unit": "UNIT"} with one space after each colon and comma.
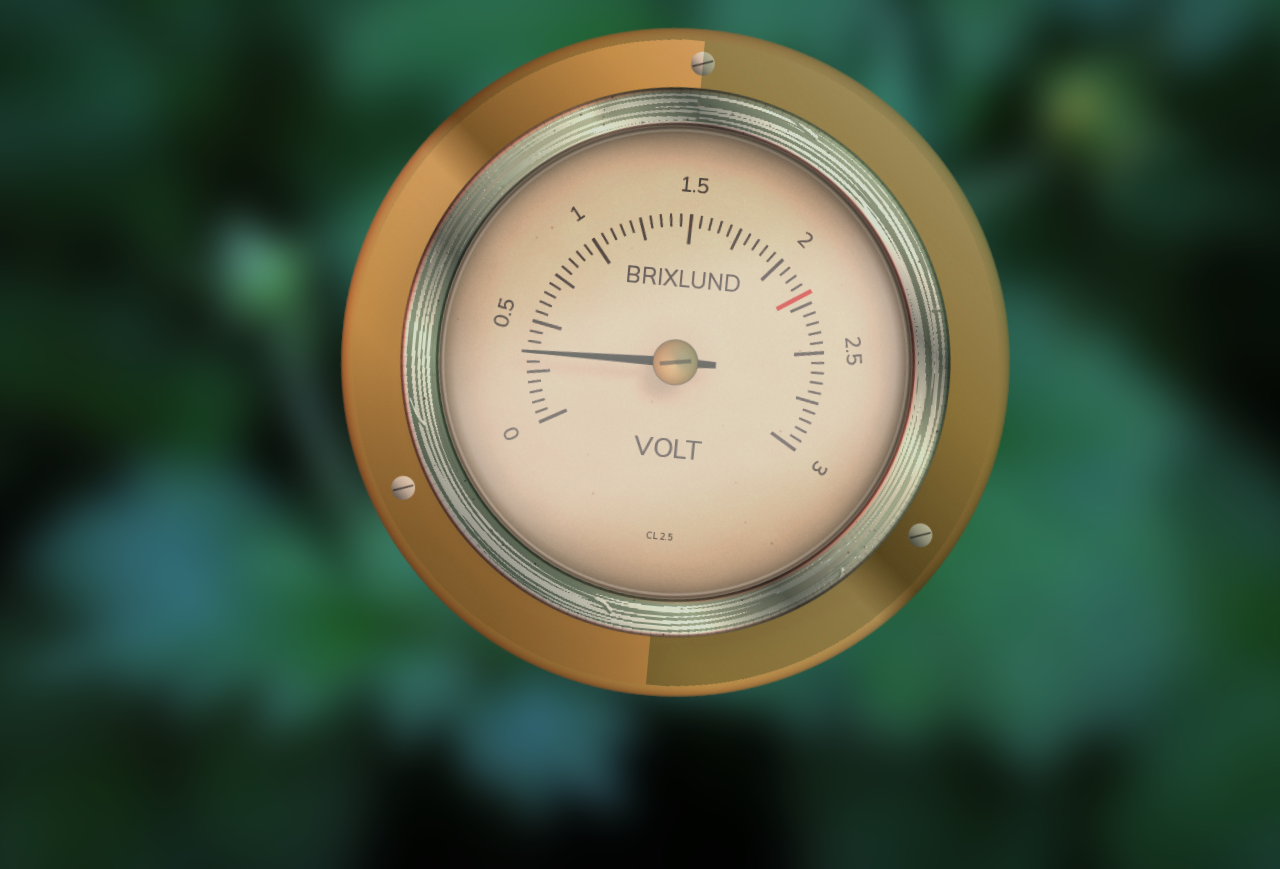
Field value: {"value": 0.35, "unit": "V"}
